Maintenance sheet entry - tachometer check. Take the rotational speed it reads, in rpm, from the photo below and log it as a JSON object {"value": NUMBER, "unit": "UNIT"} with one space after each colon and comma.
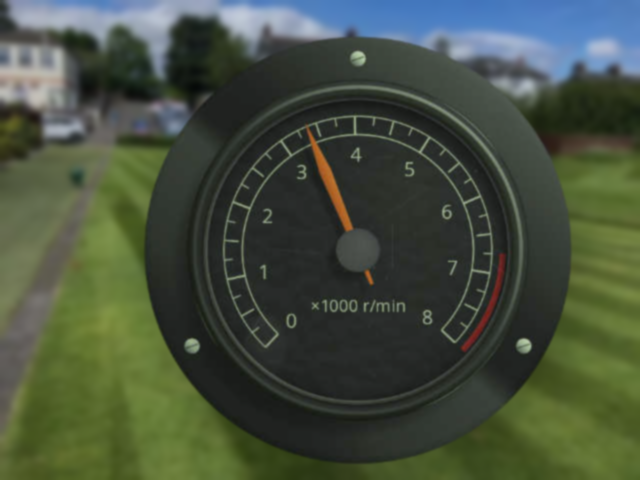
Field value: {"value": 3375, "unit": "rpm"}
